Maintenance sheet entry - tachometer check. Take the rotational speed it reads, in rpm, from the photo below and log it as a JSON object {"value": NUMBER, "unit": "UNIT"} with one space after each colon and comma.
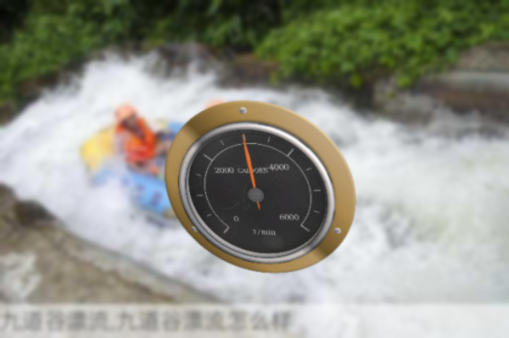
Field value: {"value": 3000, "unit": "rpm"}
